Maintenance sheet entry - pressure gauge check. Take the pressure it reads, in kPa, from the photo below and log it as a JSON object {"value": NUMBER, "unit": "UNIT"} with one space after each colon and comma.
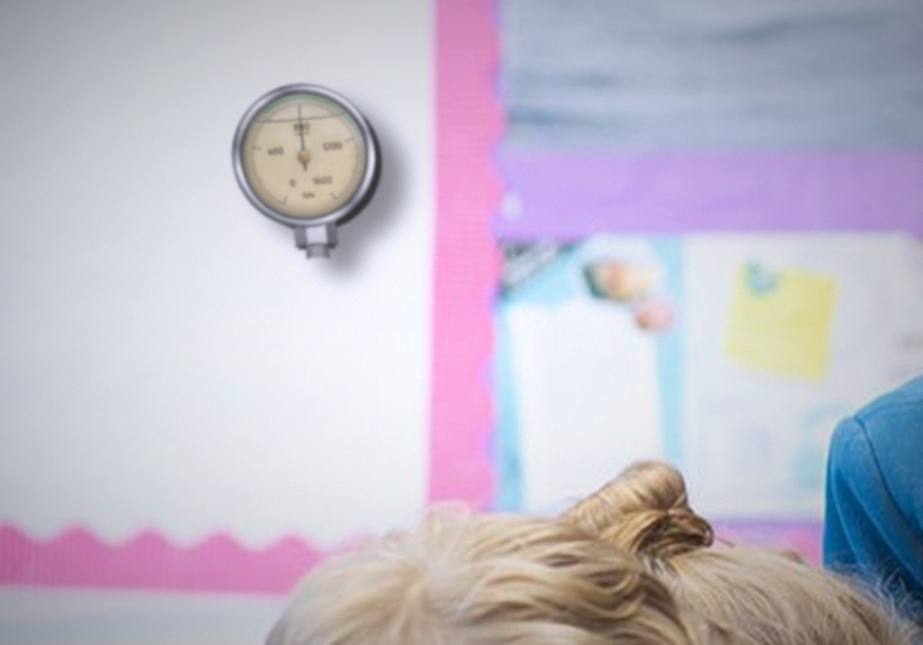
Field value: {"value": 800, "unit": "kPa"}
